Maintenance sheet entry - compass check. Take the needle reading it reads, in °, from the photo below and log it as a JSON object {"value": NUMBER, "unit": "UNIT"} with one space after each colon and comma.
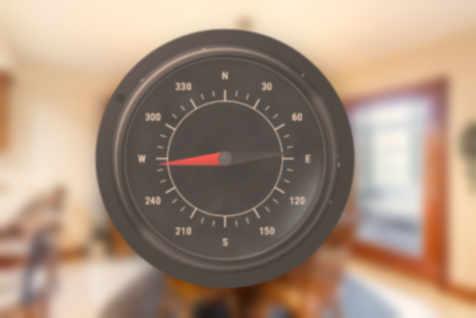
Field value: {"value": 265, "unit": "°"}
